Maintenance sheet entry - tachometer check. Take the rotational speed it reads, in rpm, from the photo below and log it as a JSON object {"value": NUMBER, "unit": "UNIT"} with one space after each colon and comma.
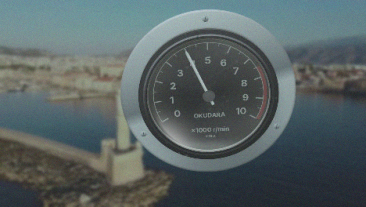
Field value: {"value": 4000, "unit": "rpm"}
